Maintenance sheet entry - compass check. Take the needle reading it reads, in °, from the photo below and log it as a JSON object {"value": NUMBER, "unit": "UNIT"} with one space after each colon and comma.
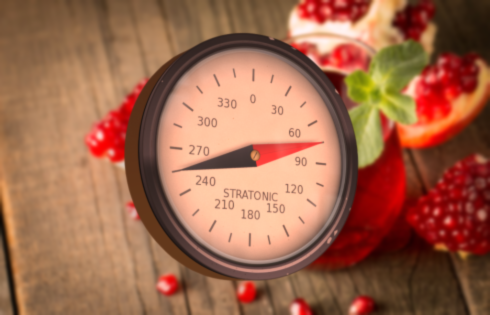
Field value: {"value": 75, "unit": "°"}
